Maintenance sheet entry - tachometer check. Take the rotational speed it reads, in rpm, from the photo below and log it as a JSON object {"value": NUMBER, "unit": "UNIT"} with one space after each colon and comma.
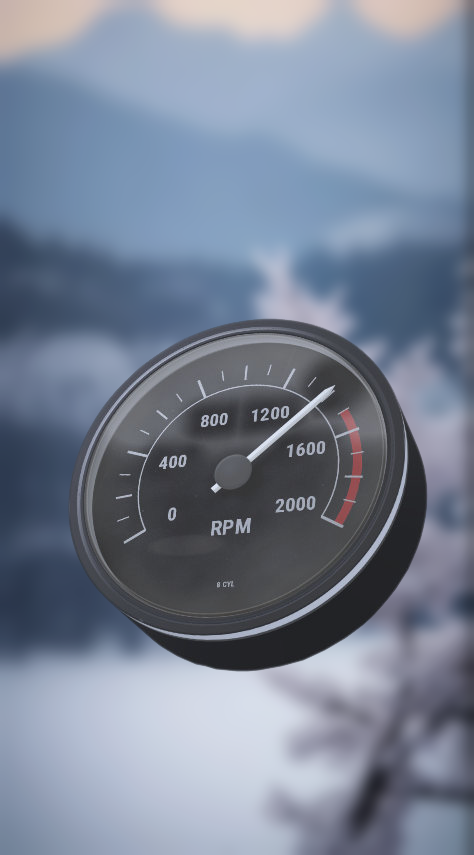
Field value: {"value": 1400, "unit": "rpm"}
